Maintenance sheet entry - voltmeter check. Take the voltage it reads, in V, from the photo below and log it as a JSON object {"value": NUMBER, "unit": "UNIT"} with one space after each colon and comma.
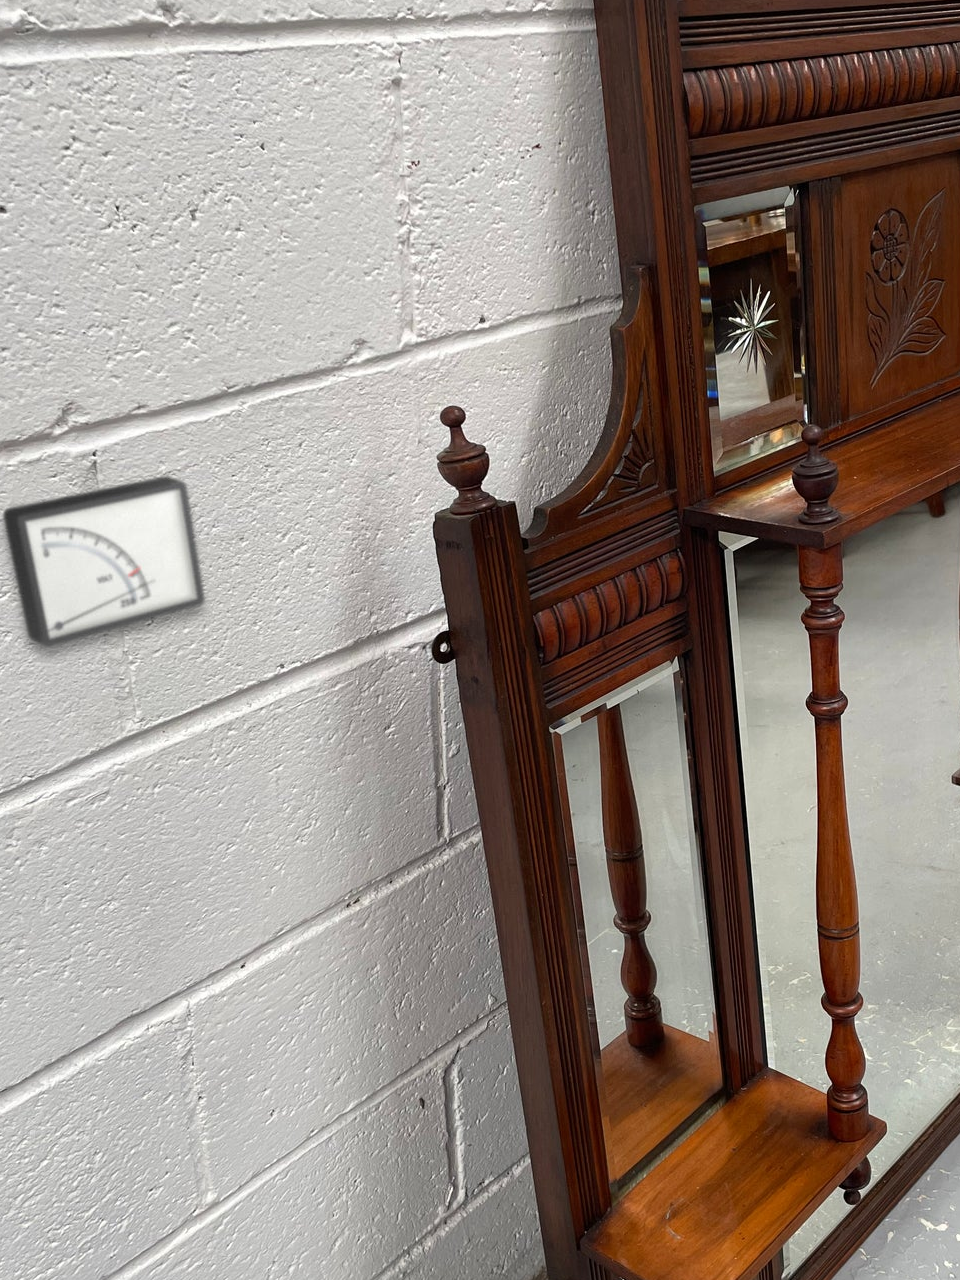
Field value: {"value": 225, "unit": "V"}
